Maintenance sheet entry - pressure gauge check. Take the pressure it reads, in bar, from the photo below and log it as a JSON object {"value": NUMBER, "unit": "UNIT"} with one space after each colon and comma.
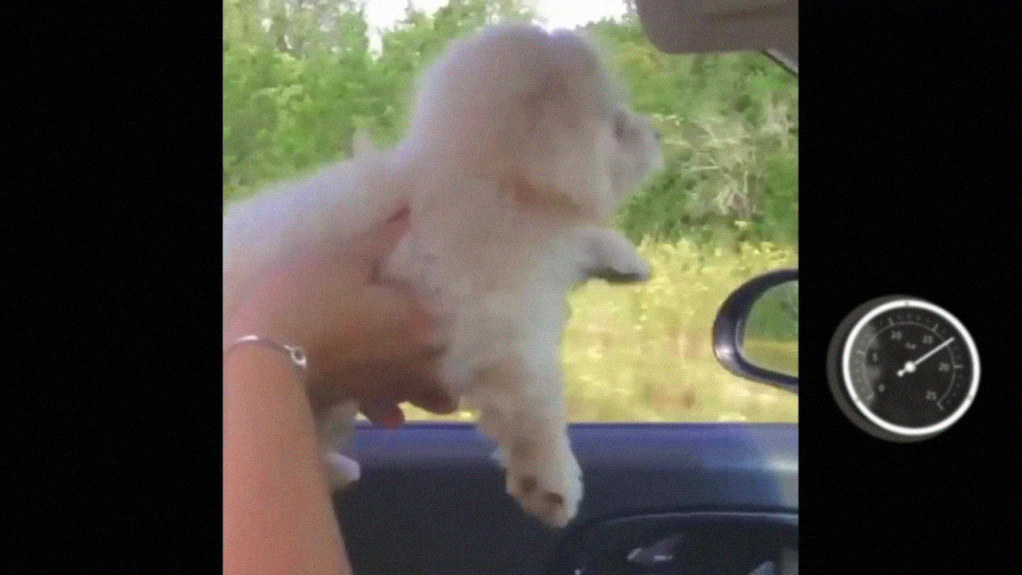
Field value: {"value": 17, "unit": "bar"}
